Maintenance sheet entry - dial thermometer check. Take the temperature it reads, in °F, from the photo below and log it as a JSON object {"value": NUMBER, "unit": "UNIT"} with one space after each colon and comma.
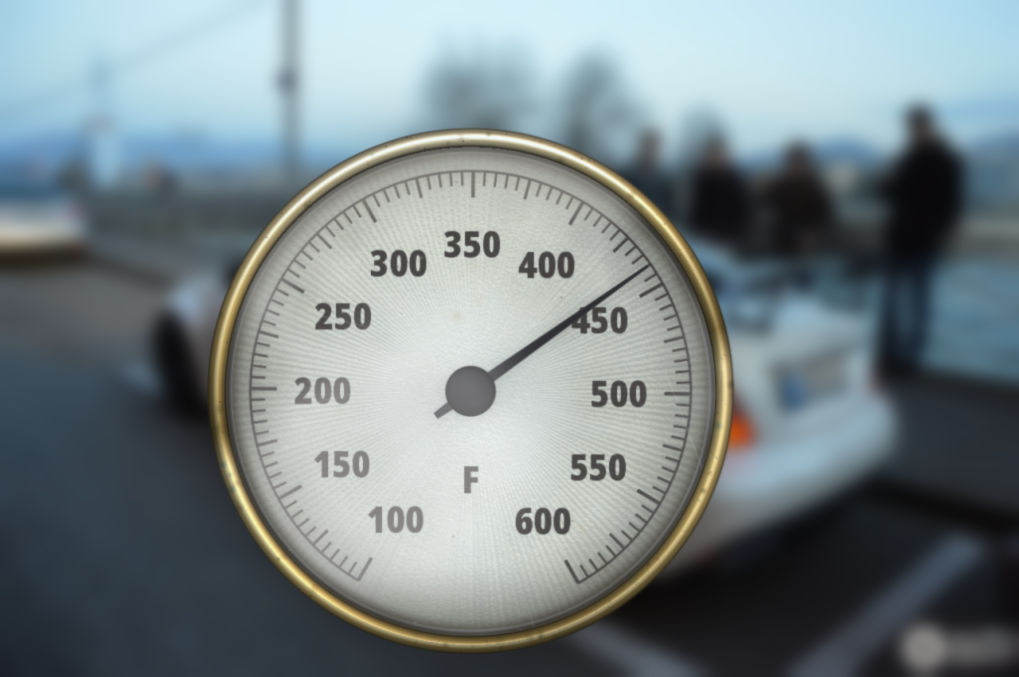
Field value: {"value": 440, "unit": "°F"}
